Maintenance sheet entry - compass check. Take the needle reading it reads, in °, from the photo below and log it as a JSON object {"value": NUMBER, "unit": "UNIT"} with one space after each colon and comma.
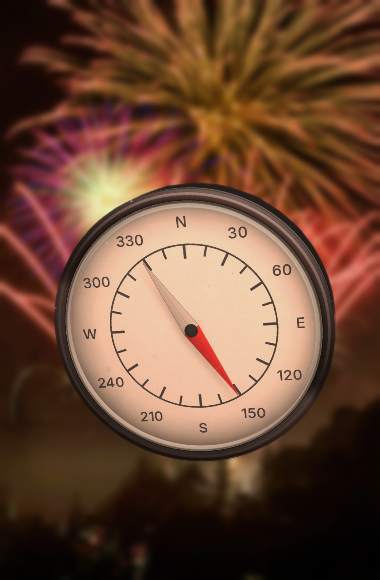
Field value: {"value": 150, "unit": "°"}
